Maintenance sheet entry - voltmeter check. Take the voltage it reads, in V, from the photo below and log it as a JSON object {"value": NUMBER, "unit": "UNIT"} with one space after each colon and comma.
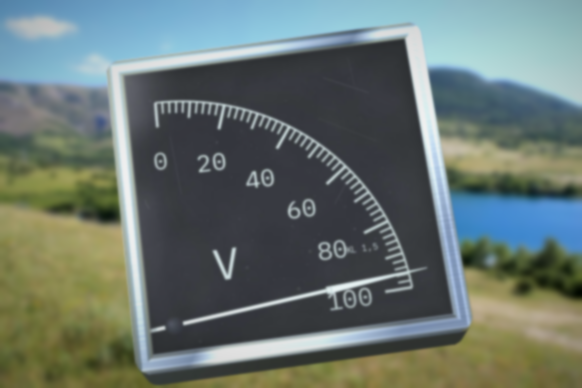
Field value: {"value": 96, "unit": "V"}
